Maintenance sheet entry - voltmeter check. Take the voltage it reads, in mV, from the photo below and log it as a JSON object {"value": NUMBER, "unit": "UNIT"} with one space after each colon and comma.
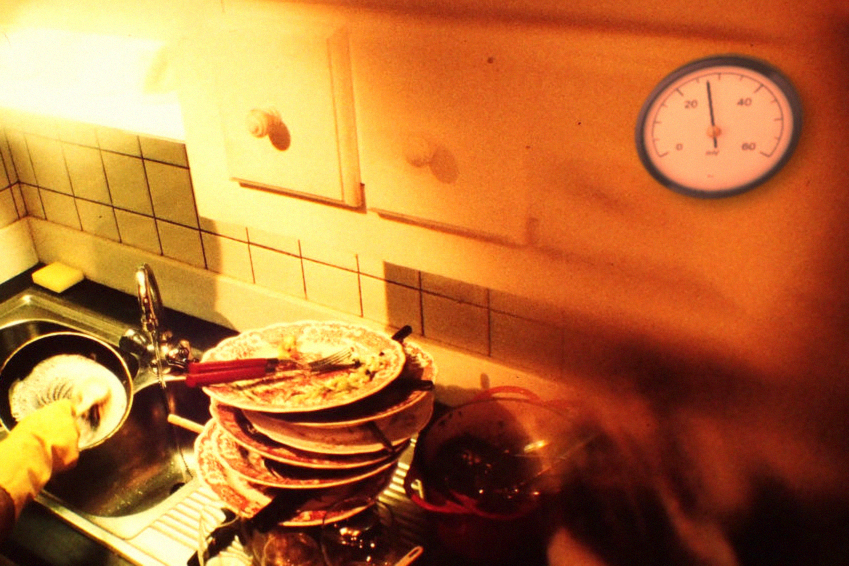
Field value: {"value": 27.5, "unit": "mV"}
